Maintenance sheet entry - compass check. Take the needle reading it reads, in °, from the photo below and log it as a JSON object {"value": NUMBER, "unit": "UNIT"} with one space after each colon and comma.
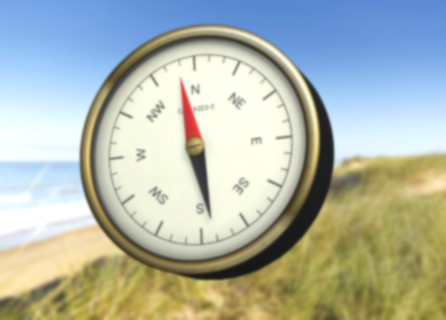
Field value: {"value": 350, "unit": "°"}
